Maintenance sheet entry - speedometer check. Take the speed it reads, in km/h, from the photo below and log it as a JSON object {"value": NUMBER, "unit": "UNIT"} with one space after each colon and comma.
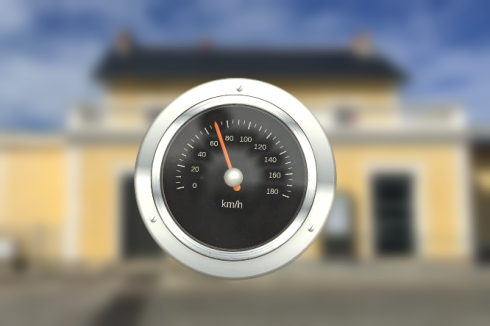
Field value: {"value": 70, "unit": "km/h"}
